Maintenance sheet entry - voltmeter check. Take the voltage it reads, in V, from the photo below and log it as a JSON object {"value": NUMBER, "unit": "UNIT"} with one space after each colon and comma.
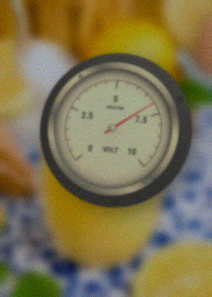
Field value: {"value": 7, "unit": "V"}
